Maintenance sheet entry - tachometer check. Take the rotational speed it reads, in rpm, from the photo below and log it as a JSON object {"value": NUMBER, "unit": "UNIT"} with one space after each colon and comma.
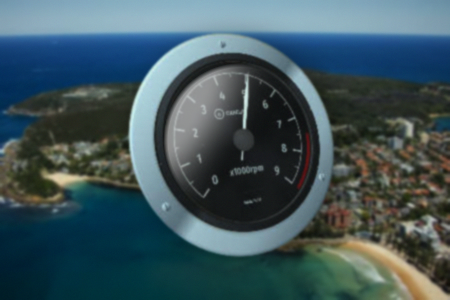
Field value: {"value": 5000, "unit": "rpm"}
